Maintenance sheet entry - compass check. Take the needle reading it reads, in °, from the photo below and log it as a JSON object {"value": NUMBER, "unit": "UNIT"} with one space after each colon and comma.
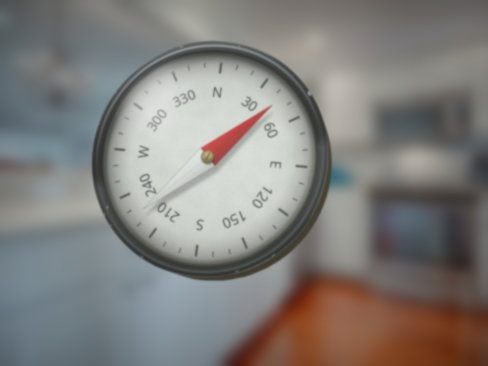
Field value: {"value": 45, "unit": "°"}
